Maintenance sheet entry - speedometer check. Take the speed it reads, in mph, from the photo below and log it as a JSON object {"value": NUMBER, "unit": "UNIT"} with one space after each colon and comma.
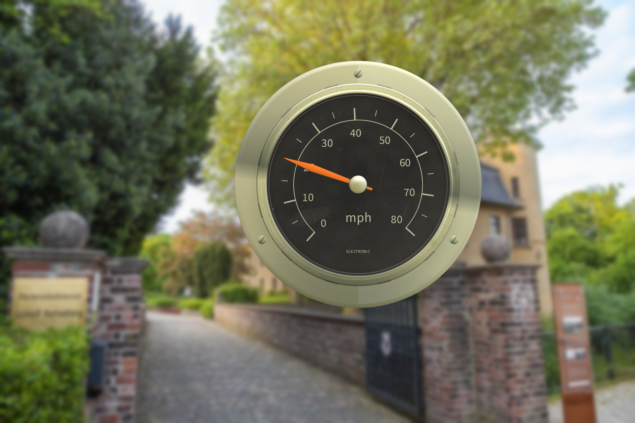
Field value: {"value": 20, "unit": "mph"}
